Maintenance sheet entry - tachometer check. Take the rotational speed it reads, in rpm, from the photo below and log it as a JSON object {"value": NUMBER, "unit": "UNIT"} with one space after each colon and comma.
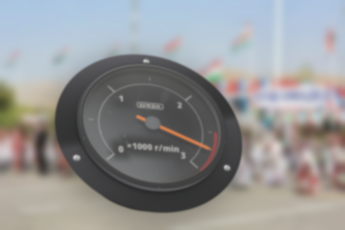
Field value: {"value": 2750, "unit": "rpm"}
